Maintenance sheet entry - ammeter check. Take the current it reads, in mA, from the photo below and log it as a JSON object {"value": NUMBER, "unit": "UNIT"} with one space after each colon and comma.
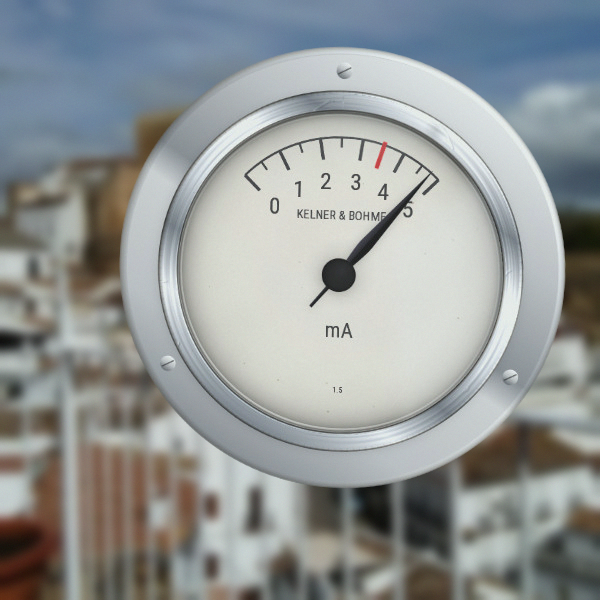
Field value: {"value": 4.75, "unit": "mA"}
